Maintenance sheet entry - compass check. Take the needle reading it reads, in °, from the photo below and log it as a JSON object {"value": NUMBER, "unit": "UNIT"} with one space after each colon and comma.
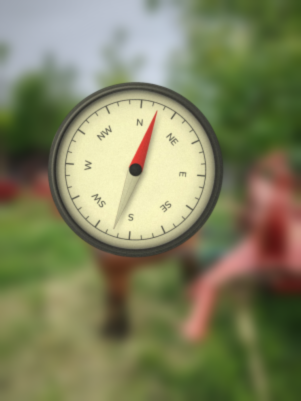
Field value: {"value": 15, "unit": "°"}
